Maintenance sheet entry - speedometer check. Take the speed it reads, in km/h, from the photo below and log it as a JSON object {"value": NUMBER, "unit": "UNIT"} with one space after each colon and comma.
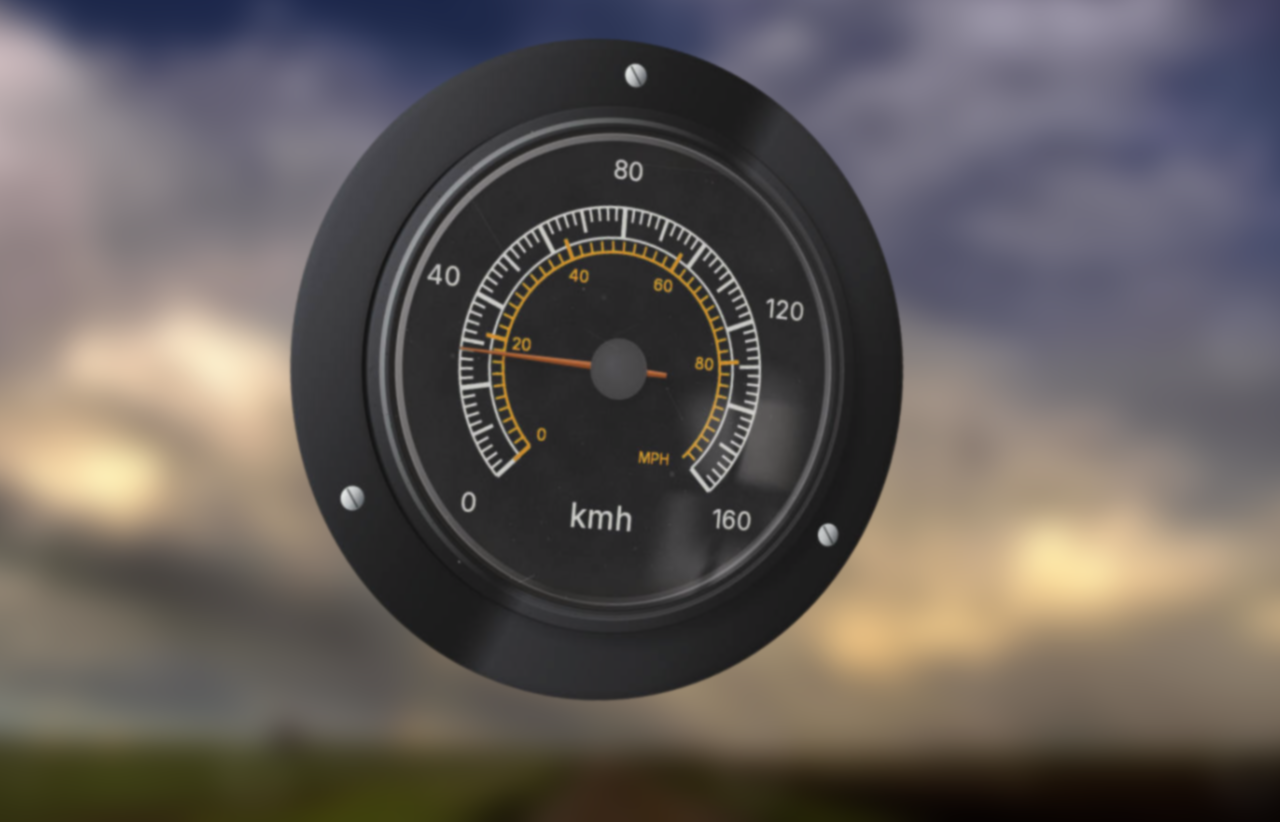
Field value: {"value": 28, "unit": "km/h"}
